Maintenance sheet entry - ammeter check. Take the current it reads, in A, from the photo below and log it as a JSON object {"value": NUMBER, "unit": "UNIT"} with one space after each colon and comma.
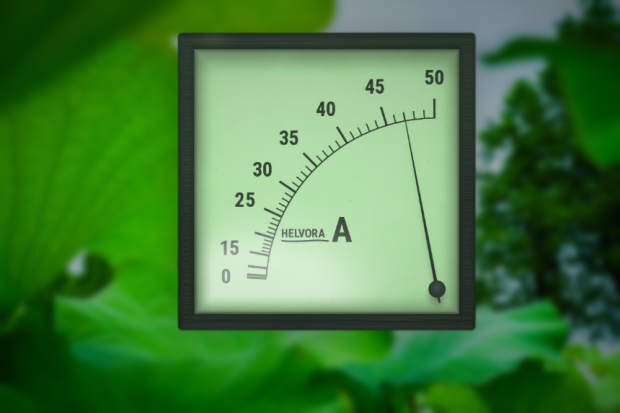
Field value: {"value": 47, "unit": "A"}
